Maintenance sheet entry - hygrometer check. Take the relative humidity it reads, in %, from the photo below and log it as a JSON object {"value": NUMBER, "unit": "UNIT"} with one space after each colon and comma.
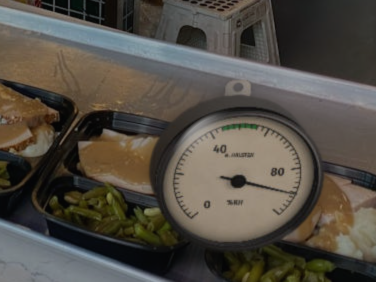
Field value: {"value": 90, "unit": "%"}
